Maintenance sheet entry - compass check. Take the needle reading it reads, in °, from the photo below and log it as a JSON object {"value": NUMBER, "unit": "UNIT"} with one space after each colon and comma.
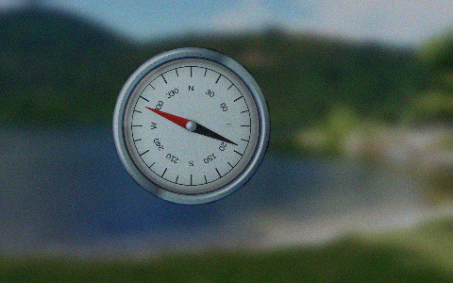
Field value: {"value": 292.5, "unit": "°"}
